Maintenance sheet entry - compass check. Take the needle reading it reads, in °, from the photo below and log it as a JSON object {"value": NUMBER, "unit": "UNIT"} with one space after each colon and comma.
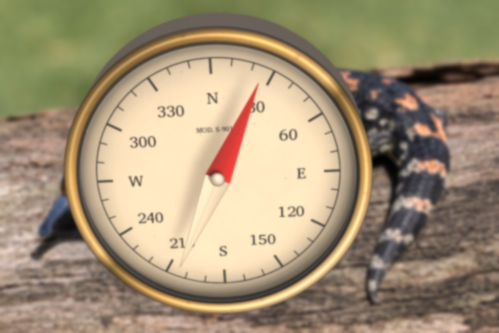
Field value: {"value": 25, "unit": "°"}
